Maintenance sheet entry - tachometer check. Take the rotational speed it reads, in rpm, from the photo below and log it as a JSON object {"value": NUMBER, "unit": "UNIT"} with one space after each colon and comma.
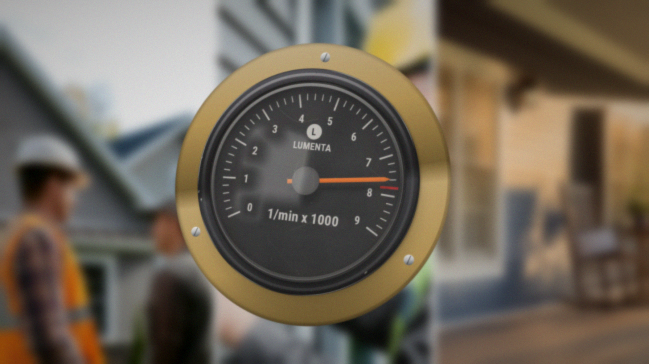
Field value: {"value": 7600, "unit": "rpm"}
